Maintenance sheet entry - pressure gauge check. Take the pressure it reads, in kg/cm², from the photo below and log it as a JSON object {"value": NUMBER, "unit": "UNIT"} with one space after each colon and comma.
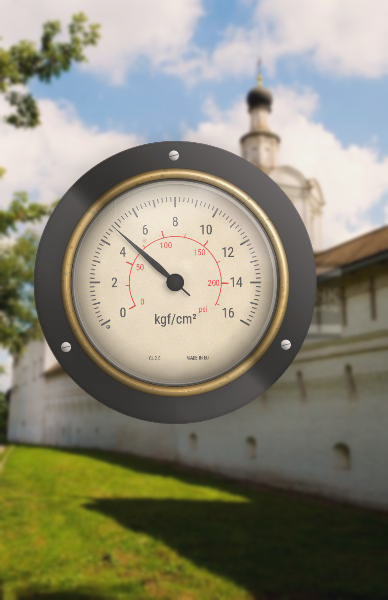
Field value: {"value": 4.8, "unit": "kg/cm²"}
